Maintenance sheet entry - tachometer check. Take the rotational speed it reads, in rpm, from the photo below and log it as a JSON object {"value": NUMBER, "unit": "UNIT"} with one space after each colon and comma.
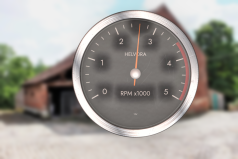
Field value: {"value": 2600, "unit": "rpm"}
